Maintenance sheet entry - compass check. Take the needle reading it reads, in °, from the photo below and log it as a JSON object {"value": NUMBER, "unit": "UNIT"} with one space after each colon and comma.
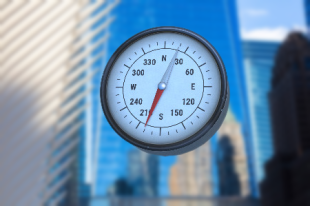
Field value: {"value": 200, "unit": "°"}
